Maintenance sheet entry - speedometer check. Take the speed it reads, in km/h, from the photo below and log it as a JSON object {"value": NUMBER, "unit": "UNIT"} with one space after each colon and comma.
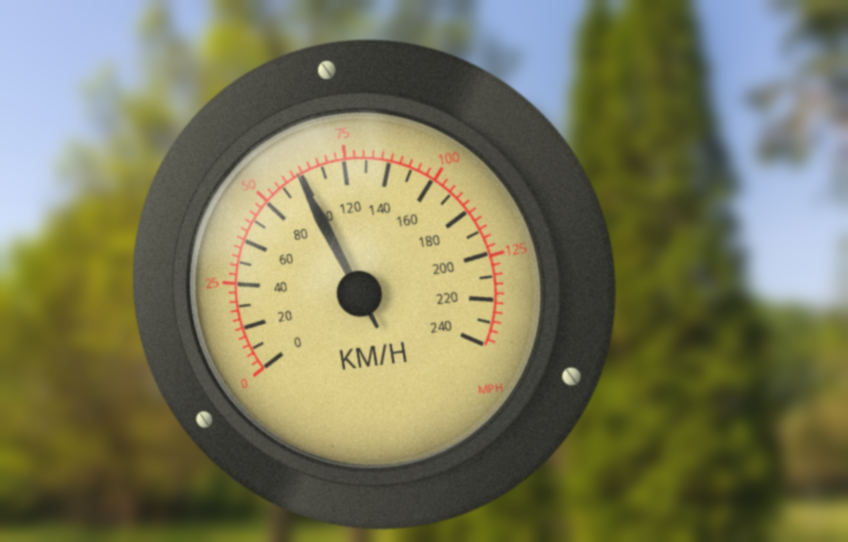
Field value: {"value": 100, "unit": "km/h"}
